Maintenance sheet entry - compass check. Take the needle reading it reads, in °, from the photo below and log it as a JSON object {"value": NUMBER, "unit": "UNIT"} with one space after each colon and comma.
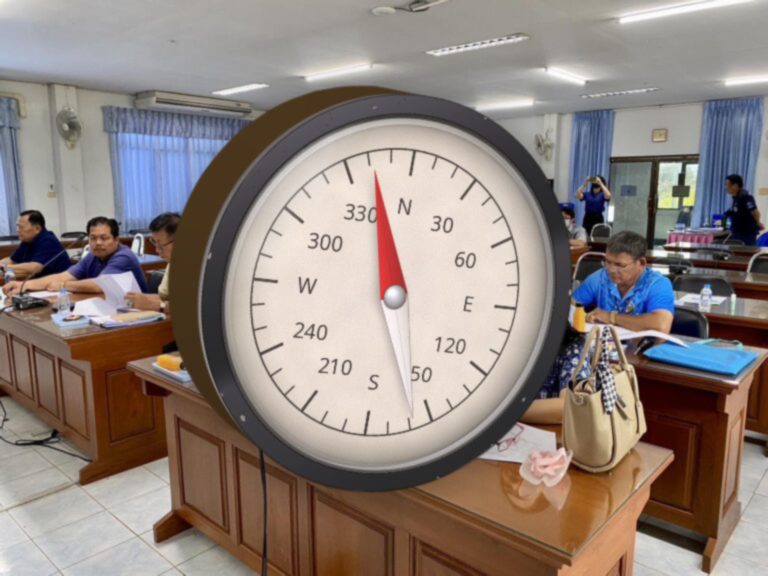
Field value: {"value": 340, "unit": "°"}
